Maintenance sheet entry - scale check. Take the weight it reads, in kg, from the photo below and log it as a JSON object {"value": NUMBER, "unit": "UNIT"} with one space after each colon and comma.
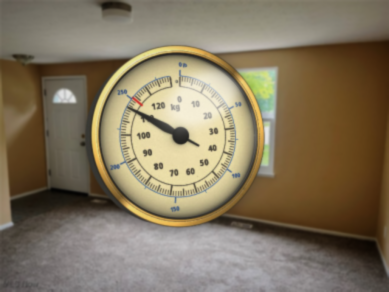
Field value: {"value": 110, "unit": "kg"}
